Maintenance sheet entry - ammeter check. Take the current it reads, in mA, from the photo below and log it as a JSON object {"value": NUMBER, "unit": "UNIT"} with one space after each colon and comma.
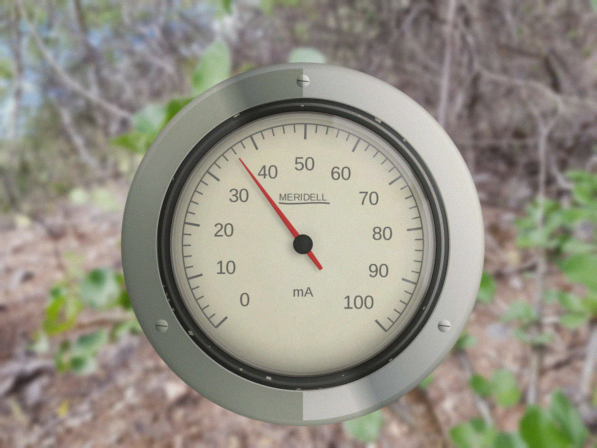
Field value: {"value": 36, "unit": "mA"}
